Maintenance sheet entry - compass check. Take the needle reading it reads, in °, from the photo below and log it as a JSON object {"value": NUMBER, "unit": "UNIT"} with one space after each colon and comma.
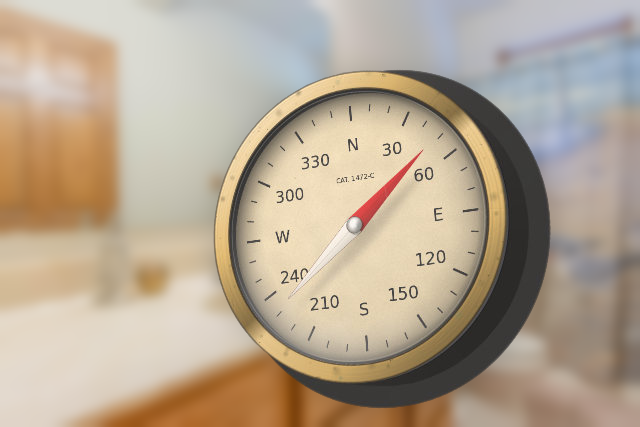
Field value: {"value": 50, "unit": "°"}
